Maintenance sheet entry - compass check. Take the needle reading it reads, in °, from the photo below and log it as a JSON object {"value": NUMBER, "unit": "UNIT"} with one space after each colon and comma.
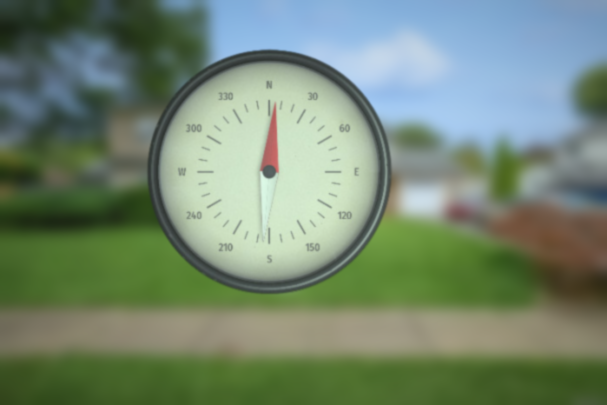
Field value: {"value": 5, "unit": "°"}
